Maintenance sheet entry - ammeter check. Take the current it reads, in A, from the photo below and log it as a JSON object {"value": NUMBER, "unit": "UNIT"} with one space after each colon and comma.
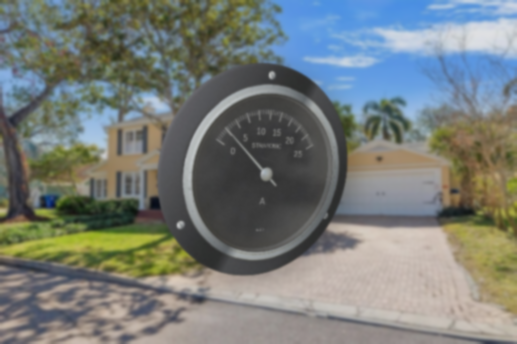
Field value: {"value": 2.5, "unit": "A"}
